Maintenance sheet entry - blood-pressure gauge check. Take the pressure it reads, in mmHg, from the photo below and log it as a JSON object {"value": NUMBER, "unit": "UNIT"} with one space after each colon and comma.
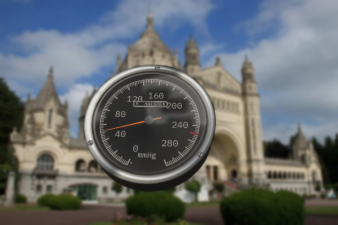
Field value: {"value": 50, "unit": "mmHg"}
